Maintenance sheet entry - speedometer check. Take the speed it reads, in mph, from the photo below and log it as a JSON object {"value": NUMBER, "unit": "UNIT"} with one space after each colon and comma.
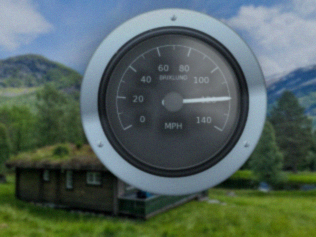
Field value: {"value": 120, "unit": "mph"}
